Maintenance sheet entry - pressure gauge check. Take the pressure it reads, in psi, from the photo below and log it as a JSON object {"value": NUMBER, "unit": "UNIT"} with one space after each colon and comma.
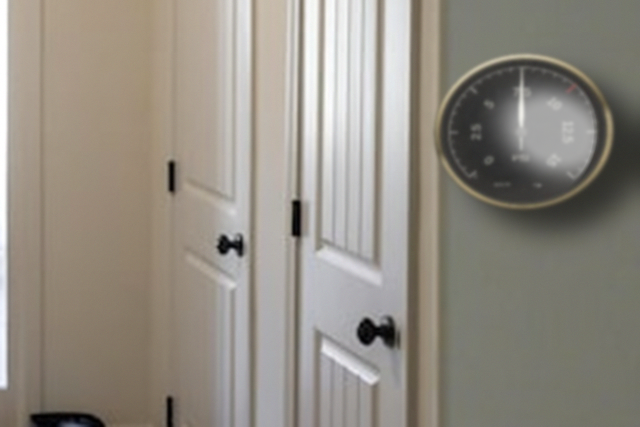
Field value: {"value": 7.5, "unit": "psi"}
